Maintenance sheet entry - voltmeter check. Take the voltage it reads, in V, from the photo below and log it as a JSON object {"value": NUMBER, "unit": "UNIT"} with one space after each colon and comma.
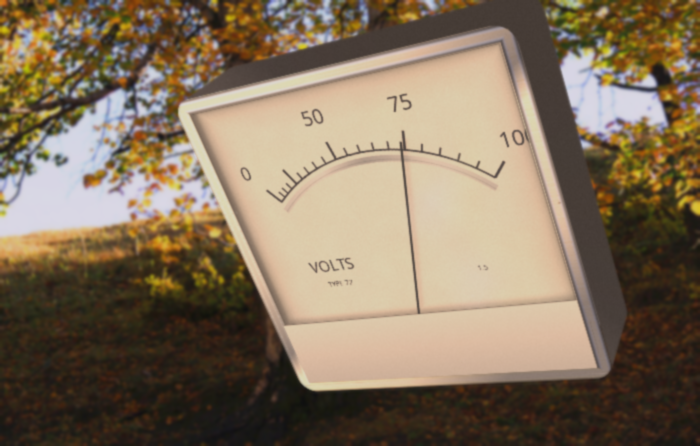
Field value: {"value": 75, "unit": "V"}
